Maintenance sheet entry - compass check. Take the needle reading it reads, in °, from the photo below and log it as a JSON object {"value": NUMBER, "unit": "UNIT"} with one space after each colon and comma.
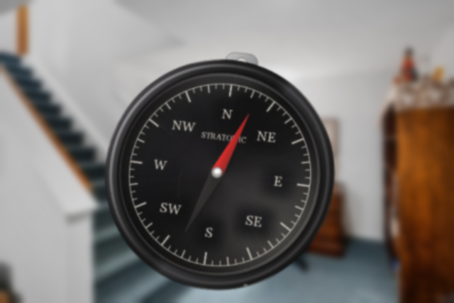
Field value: {"value": 20, "unit": "°"}
